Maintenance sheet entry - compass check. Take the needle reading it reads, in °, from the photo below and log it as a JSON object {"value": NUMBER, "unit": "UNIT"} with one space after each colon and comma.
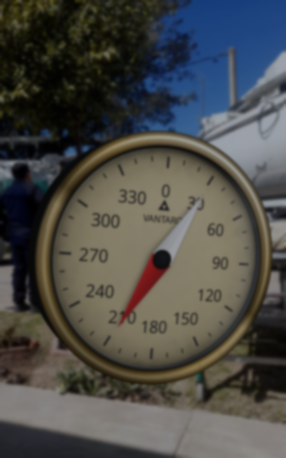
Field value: {"value": 210, "unit": "°"}
